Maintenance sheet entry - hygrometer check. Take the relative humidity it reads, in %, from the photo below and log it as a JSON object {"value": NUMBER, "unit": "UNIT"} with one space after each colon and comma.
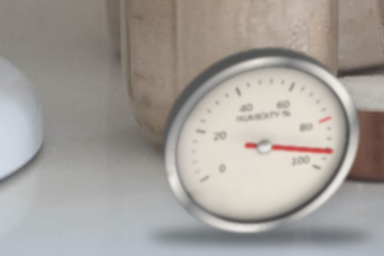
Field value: {"value": 92, "unit": "%"}
